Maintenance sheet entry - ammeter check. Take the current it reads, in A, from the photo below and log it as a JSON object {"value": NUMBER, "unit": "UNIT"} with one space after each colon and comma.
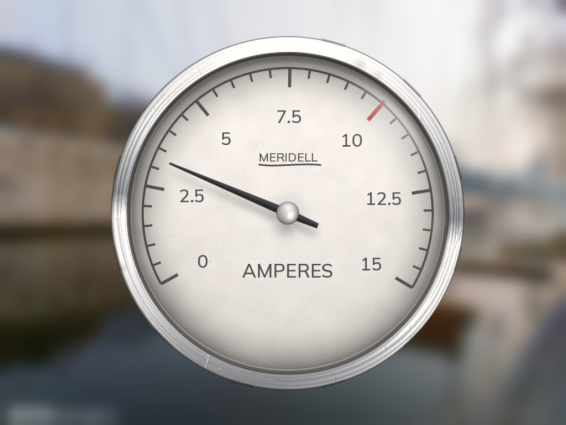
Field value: {"value": 3.25, "unit": "A"}
